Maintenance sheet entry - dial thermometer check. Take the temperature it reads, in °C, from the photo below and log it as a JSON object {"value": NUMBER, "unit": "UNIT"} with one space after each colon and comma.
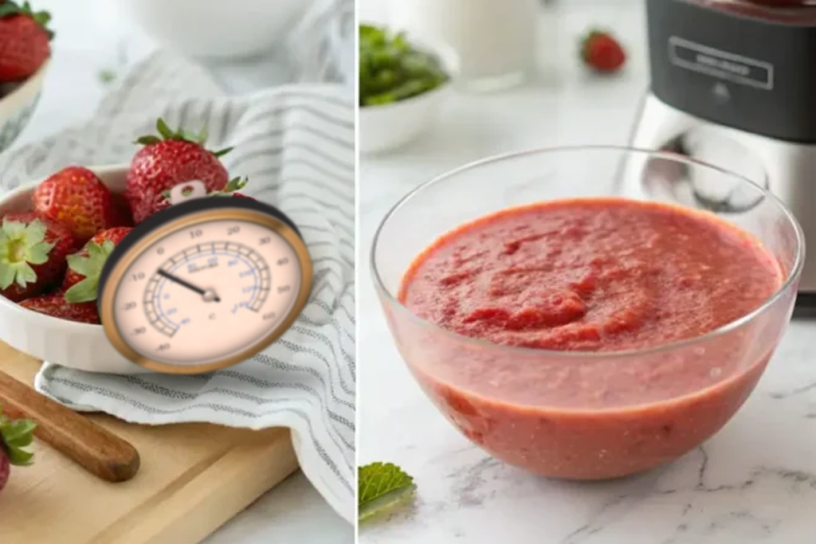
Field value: {"value": -5, "unit": "°C"}
